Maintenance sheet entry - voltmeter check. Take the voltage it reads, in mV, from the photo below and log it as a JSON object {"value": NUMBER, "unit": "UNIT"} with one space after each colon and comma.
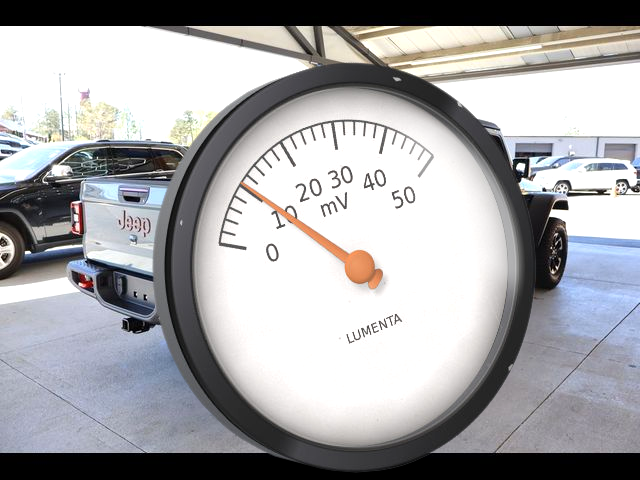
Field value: {"value": 10, "unit": "mV"}
